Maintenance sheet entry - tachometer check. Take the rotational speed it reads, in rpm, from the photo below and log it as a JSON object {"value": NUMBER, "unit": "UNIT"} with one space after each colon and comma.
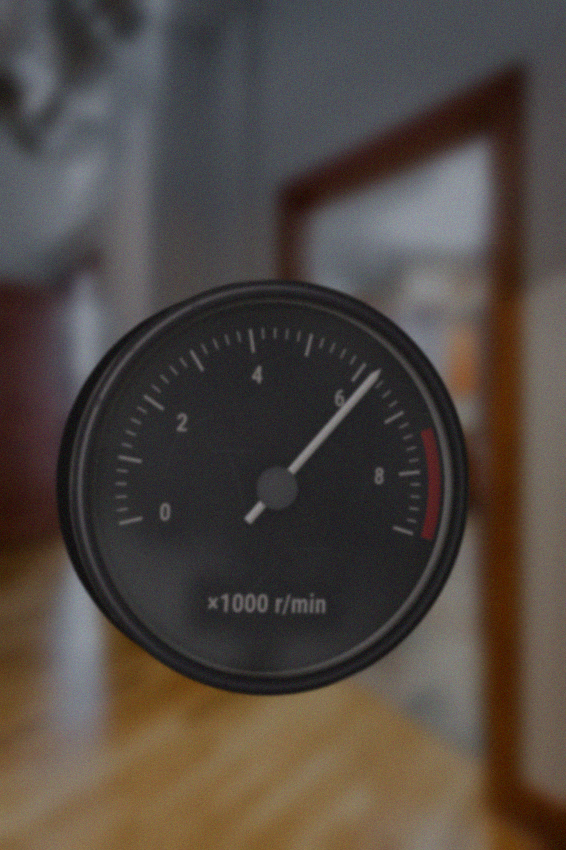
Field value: {"value": 6200, "unit": "rpm"}
